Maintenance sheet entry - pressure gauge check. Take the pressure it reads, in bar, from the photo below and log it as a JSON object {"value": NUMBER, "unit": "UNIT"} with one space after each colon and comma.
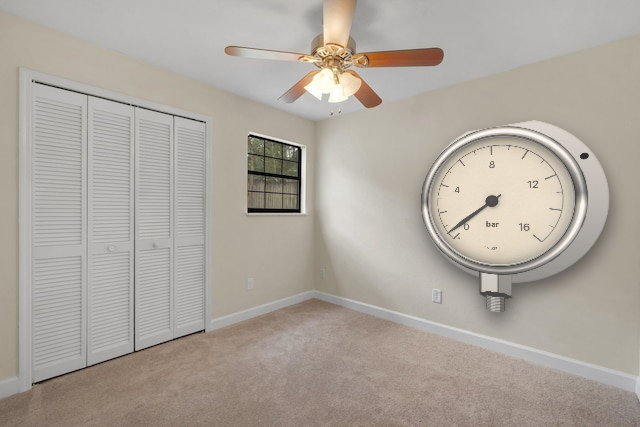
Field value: {"value": 0.5, "unit": "bar"}
